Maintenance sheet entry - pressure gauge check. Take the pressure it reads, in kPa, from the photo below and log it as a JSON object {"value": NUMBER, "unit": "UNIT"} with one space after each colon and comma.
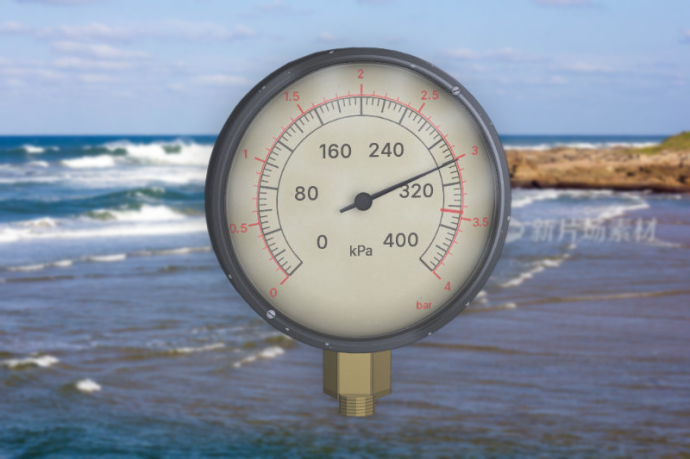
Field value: {"value": 300, "unit": "kPa"}
